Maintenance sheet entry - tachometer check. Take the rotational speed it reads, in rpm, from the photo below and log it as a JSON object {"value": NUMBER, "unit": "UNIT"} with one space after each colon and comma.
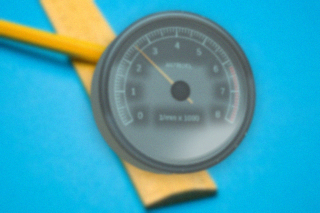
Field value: {"value": 2500, "unit": "rpm"}
